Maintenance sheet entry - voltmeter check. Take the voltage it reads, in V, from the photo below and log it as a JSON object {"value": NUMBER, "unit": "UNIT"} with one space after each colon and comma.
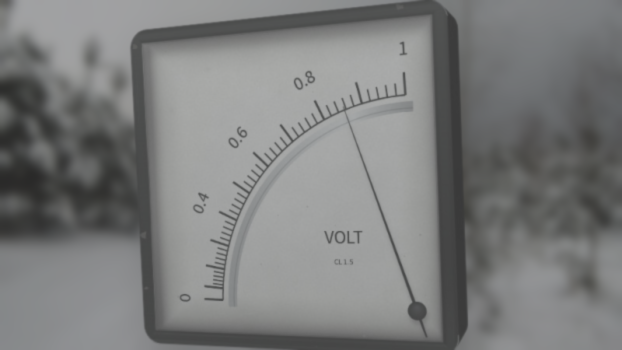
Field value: {"value": 0.86, "unit": "V"}
